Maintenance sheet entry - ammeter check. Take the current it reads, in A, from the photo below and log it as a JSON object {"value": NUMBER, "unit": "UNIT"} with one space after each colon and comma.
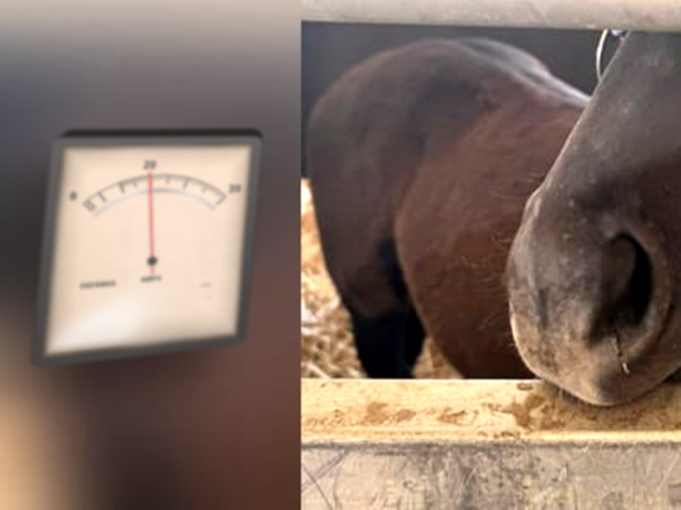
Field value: {"value": 20, "unit": "A"}
